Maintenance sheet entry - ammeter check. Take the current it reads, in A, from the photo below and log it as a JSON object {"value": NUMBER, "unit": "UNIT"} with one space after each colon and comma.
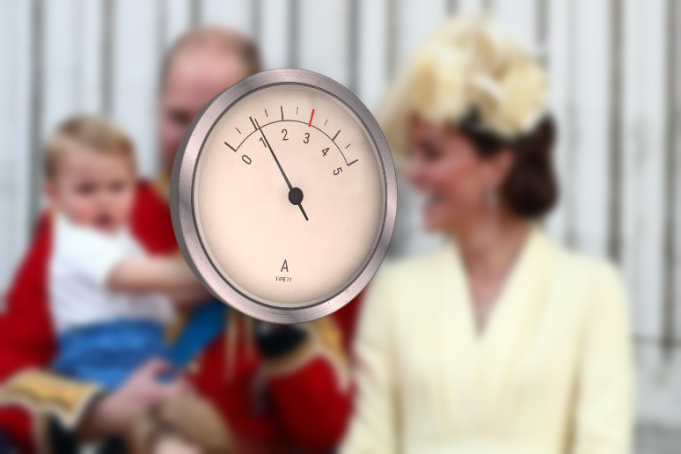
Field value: {"value": 1, "unit": "A"}
